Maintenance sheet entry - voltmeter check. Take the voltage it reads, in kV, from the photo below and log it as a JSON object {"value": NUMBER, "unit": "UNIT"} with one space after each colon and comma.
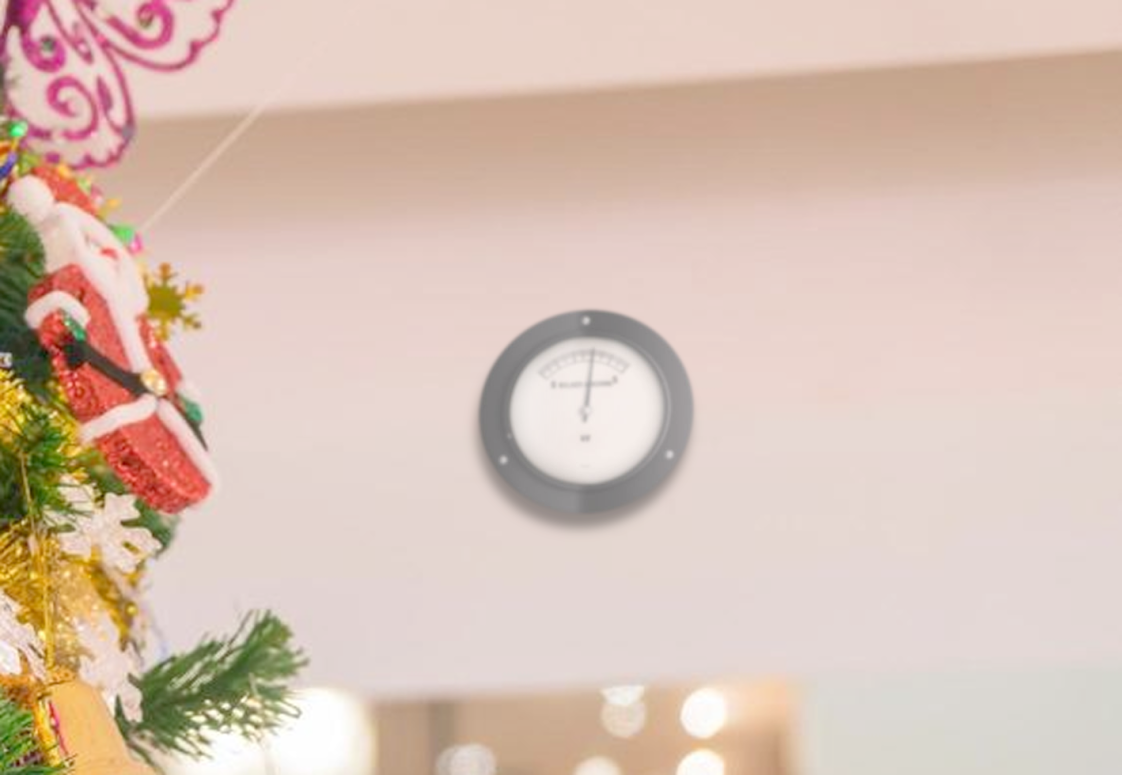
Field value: {"value": 3, "unit": "kV"}
